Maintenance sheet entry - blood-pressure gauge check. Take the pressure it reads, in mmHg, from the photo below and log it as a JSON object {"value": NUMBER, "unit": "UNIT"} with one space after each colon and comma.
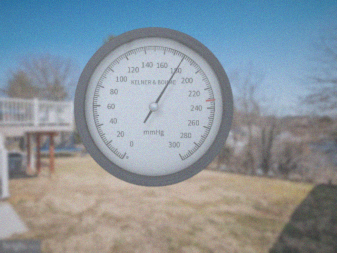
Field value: {"value": 180, "unit": "mmHg"}
